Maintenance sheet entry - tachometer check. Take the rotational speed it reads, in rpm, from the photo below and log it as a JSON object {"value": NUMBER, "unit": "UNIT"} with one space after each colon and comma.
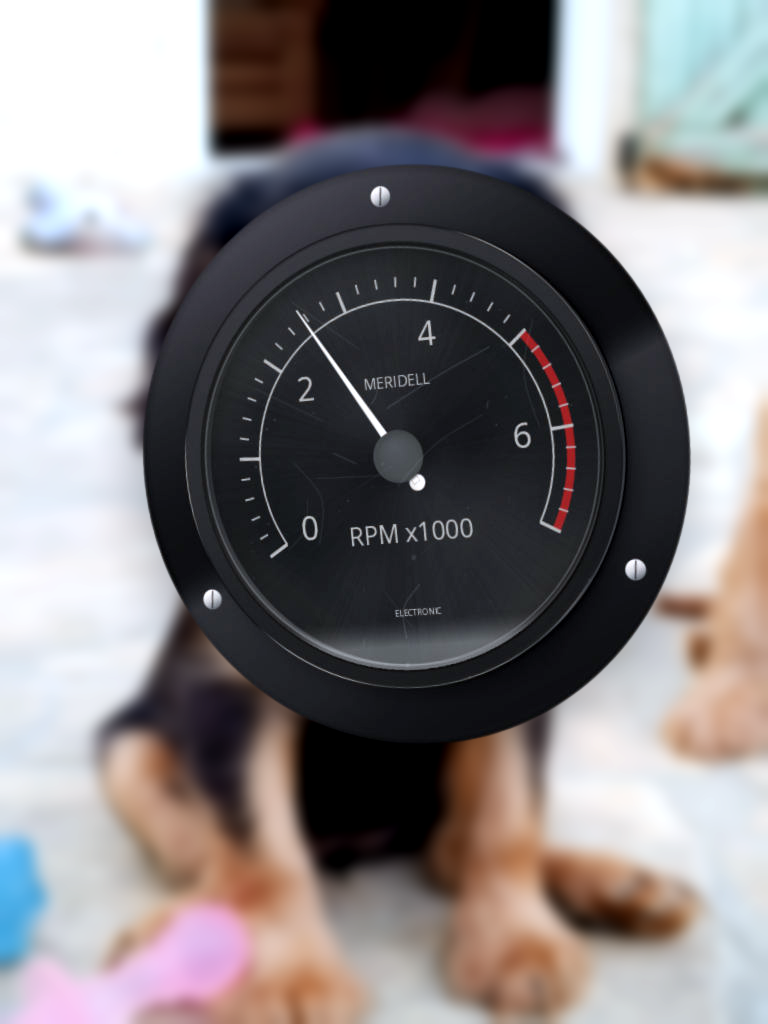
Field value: {"value": 2600, "unit": "rpm"}
